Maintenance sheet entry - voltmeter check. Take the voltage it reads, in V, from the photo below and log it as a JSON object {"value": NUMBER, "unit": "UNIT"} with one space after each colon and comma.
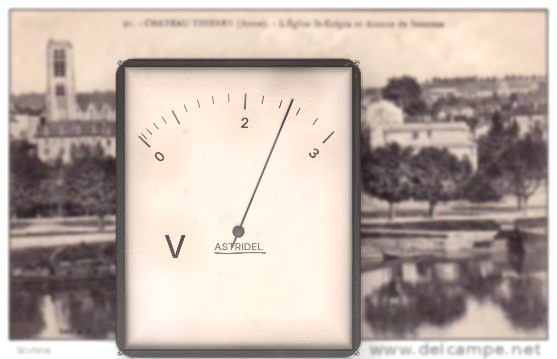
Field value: {"value": 2.5, "unit": "V"}
